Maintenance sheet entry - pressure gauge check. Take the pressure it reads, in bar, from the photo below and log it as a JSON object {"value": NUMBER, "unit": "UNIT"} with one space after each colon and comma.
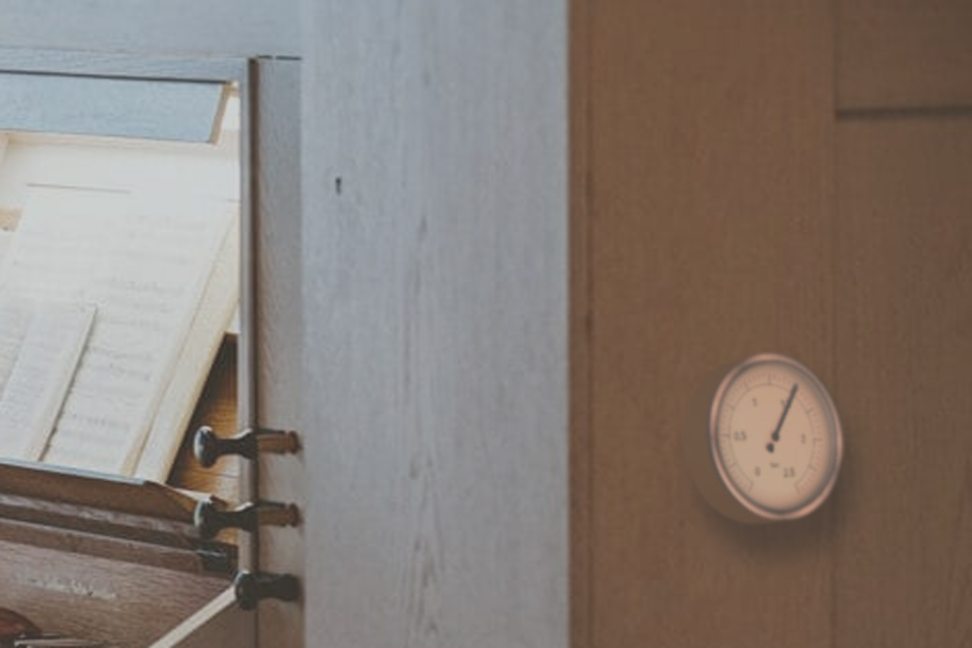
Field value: {"value": 1.5, "unit": "bar"}
